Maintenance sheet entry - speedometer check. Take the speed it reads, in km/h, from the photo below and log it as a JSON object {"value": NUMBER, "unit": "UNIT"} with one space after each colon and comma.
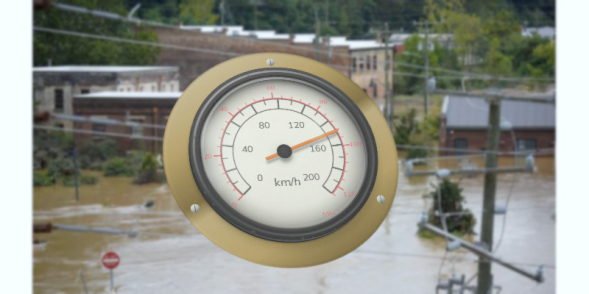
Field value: {"value": 150, "unit": "km/h"}
